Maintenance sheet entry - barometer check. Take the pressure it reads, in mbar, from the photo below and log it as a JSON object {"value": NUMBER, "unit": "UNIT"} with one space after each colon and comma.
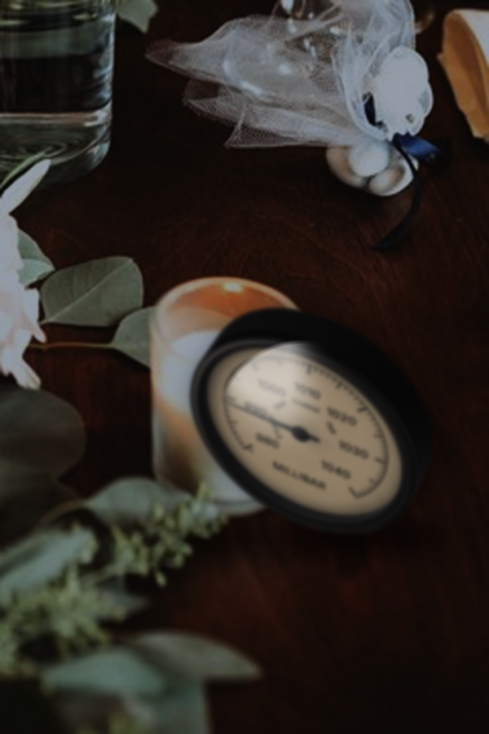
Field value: {"value": 990, "unit": "mbar"}
